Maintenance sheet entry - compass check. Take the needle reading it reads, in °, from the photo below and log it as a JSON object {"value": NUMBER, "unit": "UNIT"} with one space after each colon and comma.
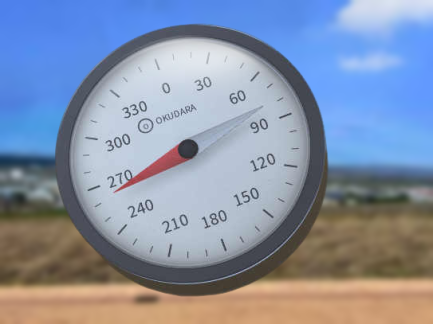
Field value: {"value": 260, "unit": "°"}
